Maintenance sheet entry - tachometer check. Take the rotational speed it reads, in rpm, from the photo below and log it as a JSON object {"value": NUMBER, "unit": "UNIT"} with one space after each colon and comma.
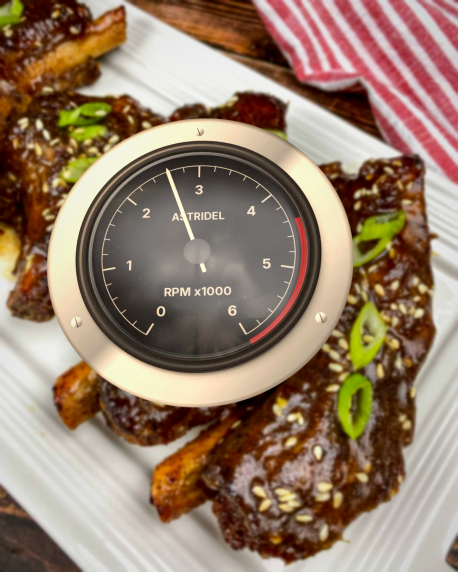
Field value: {"value": 2600, "unit": "rpm"}
